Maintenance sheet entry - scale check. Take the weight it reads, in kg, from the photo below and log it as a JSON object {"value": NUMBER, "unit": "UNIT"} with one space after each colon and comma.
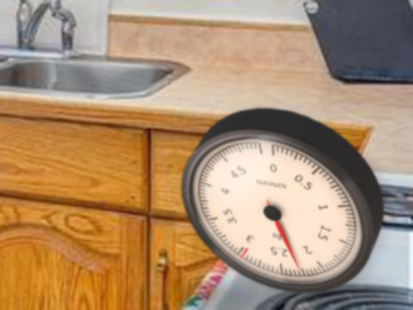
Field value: {"value": 2.25, "unit": "kg"}
